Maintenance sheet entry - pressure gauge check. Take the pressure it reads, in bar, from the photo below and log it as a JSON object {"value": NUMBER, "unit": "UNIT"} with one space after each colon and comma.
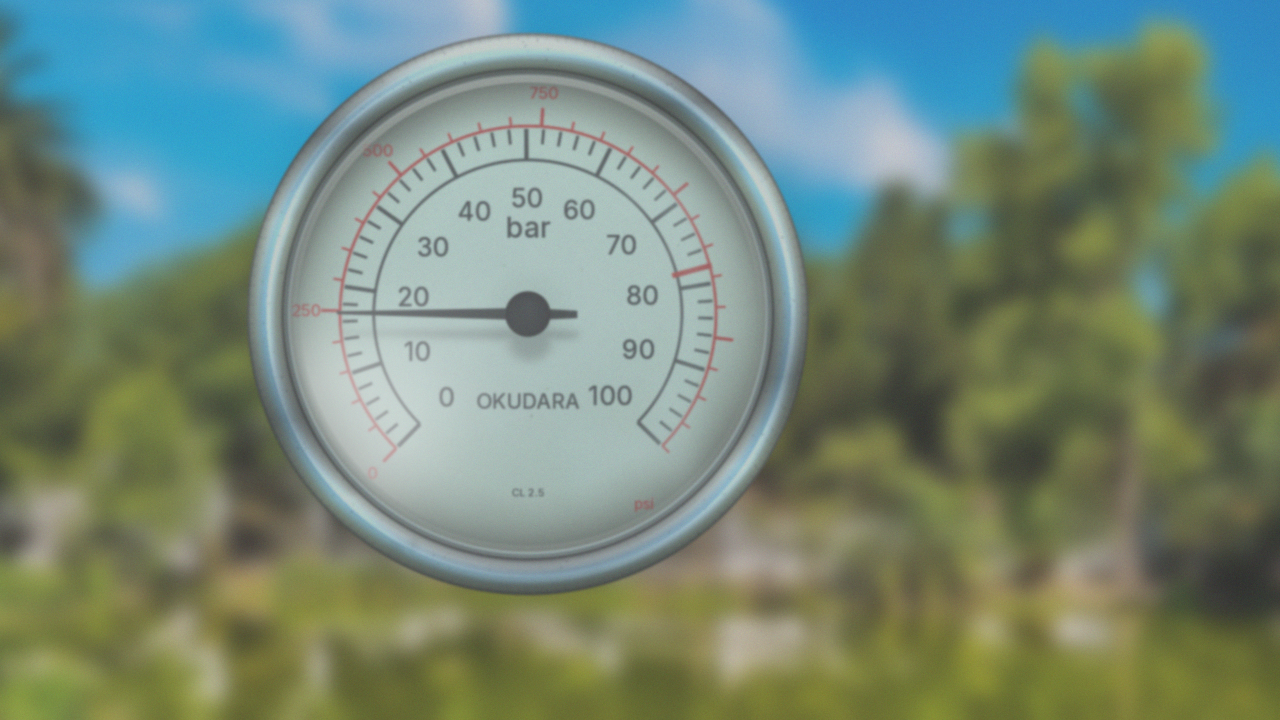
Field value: {"value": 17, "unit": "bar"}
